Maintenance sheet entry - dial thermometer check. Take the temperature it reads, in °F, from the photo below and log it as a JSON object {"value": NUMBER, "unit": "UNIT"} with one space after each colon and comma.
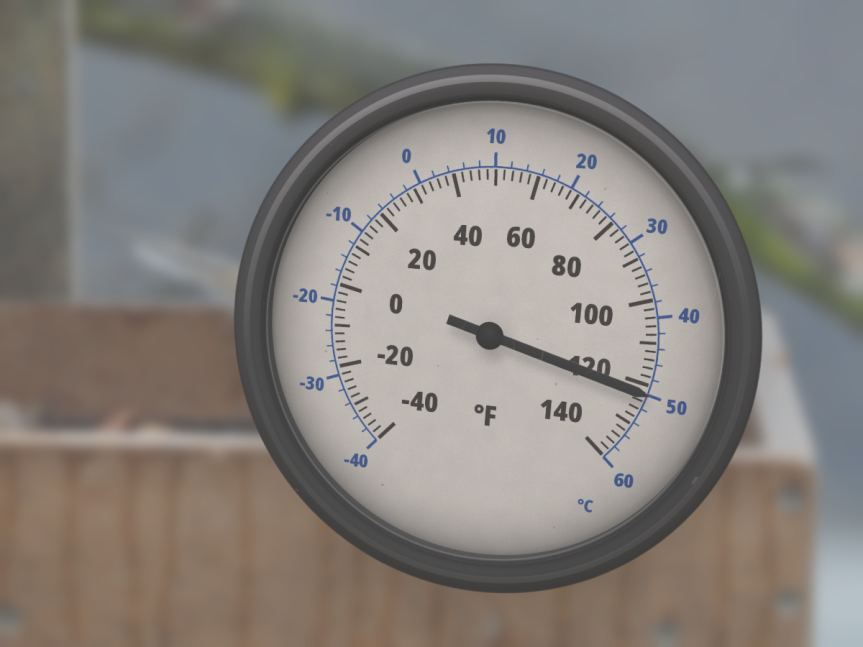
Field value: {"value": 122, "unit": "°F"}
